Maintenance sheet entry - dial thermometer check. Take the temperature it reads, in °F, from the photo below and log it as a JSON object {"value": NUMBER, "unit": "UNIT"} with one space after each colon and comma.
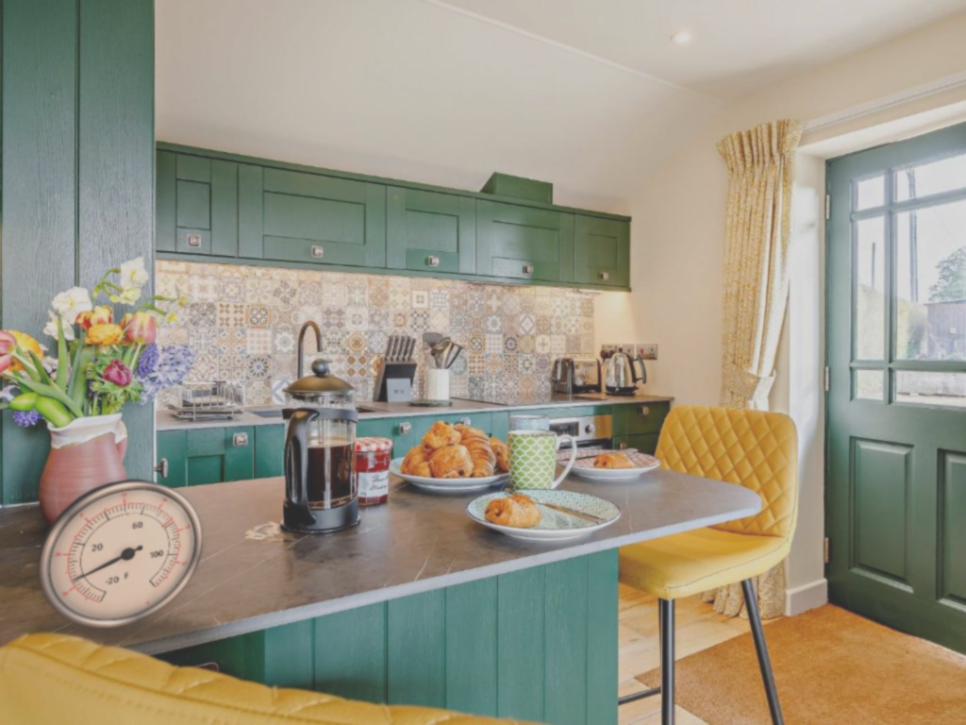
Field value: {"value": 0, "unit": "°F"}
